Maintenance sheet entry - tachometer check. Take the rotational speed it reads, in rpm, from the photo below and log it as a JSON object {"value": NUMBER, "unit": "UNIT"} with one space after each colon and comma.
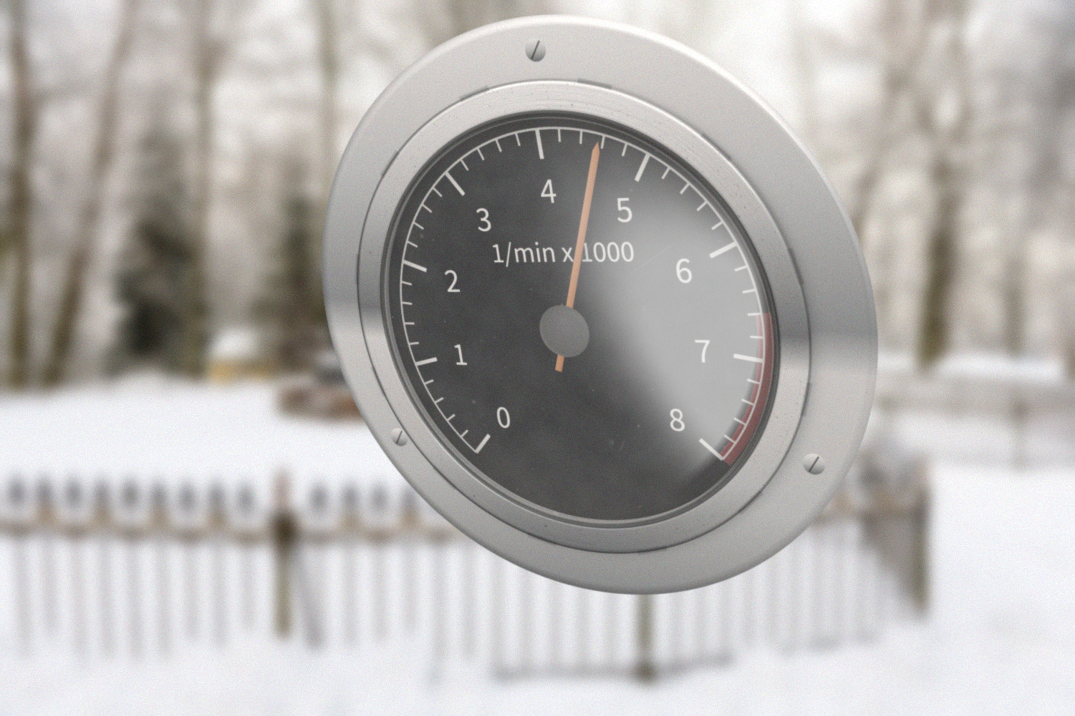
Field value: {"value": 4600, "unit": "rpm"}
